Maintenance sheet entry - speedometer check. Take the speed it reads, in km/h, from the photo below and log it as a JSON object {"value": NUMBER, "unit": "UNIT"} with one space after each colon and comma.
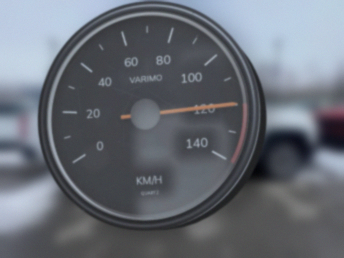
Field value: {"value": 120, "unit": "km/h"}
